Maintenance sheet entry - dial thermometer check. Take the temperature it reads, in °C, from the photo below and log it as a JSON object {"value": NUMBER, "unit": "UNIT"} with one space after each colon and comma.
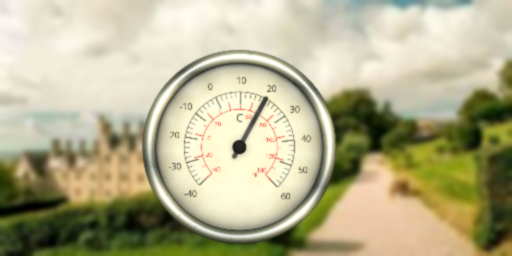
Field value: {"value": 20, "unit": "°C"}
